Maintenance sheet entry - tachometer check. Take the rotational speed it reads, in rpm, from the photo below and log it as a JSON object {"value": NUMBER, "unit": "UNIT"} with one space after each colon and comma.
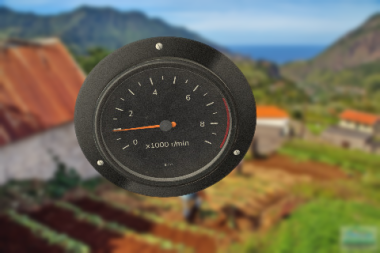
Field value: {"value": 1000, "unit": "rpm"}
